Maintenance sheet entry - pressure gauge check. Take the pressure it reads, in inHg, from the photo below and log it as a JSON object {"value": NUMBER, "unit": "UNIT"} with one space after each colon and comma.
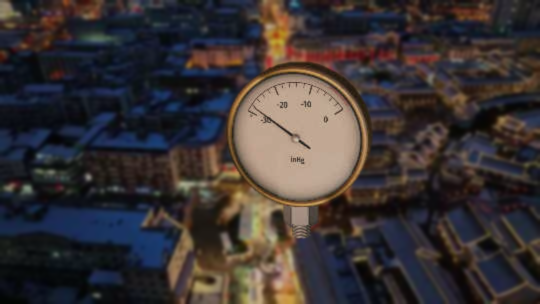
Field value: {"value": -28, "unit": "inHg"}
